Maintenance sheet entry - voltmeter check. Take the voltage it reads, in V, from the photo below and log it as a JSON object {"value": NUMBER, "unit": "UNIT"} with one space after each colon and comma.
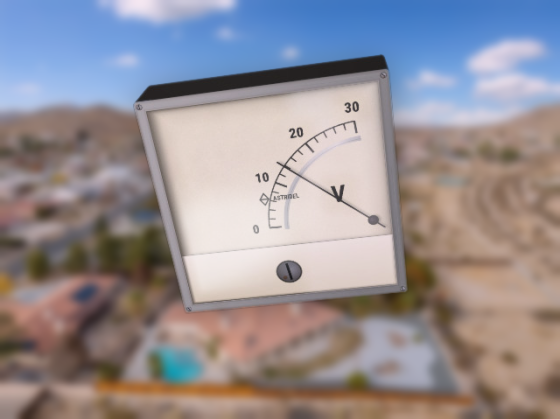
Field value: {"value": 14, "unit": "V"}
